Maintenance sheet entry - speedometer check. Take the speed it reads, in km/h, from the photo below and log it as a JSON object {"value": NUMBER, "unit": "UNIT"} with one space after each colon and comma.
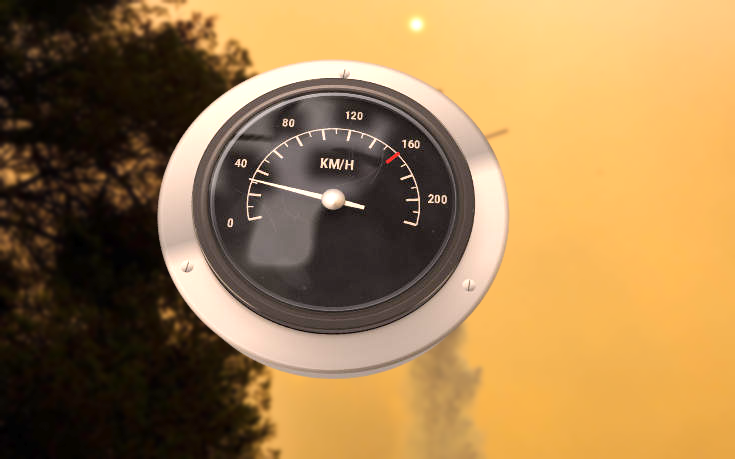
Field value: {"value": 30, "unit": "km/h"}
